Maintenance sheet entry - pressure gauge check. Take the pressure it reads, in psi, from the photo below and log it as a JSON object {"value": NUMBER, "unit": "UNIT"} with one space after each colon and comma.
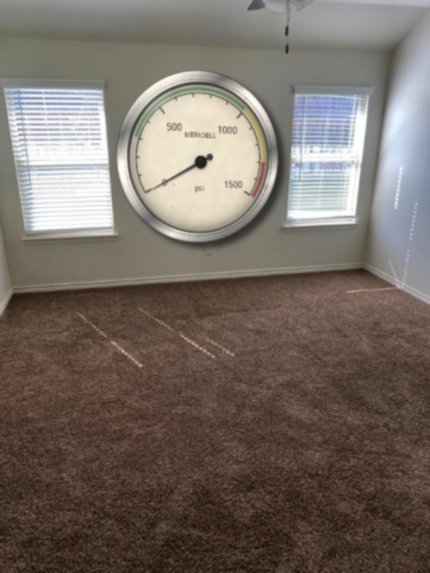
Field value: {"value": 0, "unit": "psi"}
